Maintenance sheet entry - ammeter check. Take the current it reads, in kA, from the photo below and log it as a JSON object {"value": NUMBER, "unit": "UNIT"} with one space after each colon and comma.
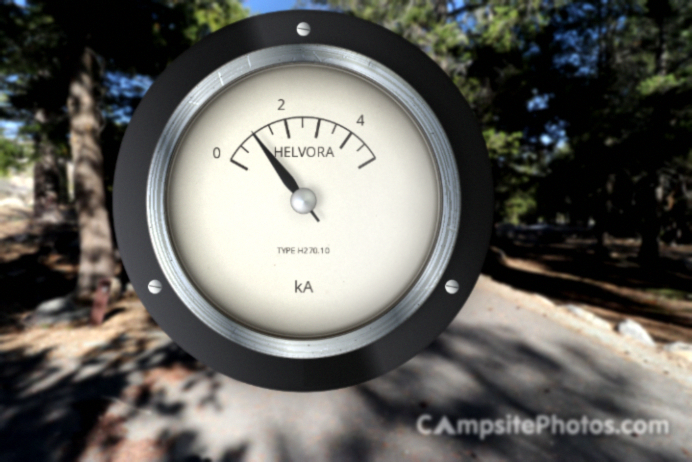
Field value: {"value": 1, "unit": "kA"}
